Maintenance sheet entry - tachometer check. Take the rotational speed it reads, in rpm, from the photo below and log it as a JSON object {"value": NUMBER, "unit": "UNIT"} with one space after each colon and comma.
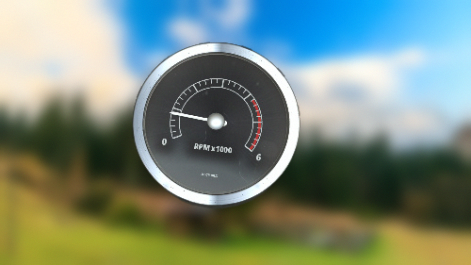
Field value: {"value": 800, "unit": "rpm"}
